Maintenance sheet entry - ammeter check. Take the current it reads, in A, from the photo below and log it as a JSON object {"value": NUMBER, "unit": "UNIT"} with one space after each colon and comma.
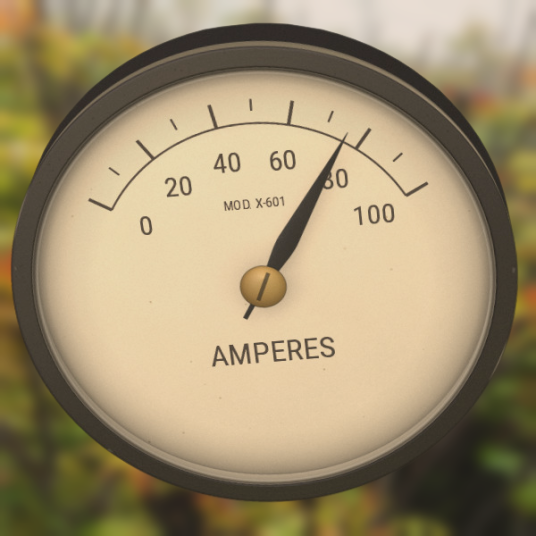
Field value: {"value": 75, "unit": "A"}
